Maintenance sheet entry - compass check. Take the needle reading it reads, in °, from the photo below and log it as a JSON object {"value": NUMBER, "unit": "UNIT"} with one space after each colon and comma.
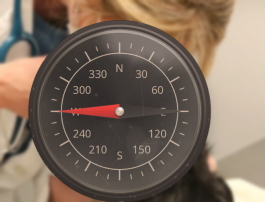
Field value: {"value": 270, "unit": "°"}
